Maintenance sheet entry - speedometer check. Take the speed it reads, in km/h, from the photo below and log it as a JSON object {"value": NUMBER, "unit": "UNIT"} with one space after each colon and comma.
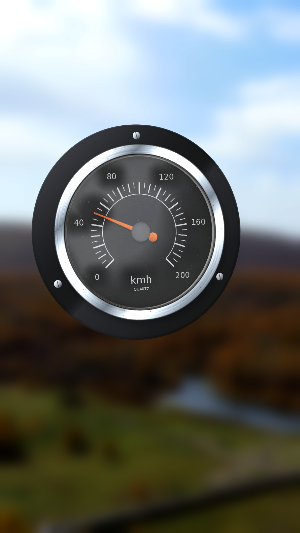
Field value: {"value": 50, "unit": "km/h"}
